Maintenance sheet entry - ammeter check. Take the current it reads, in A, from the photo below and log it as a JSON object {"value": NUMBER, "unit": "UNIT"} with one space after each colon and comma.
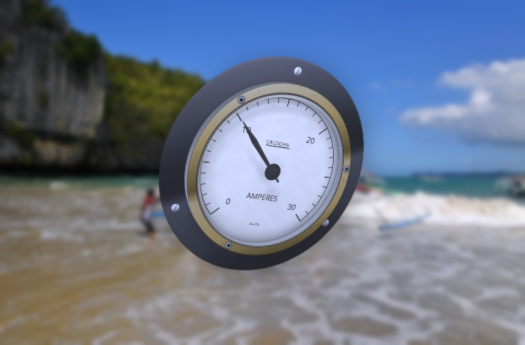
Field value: {"value": 10, "unit": "A"}
